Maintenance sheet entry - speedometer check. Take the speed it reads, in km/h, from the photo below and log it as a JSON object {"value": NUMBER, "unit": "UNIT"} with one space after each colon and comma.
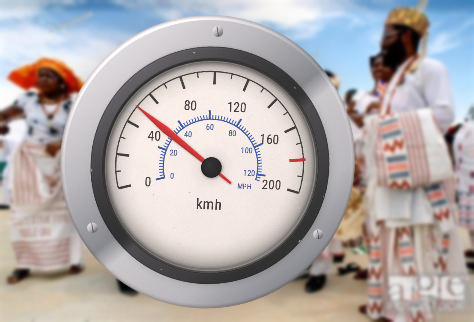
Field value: {"value": 50, "unit": "km/h"}
